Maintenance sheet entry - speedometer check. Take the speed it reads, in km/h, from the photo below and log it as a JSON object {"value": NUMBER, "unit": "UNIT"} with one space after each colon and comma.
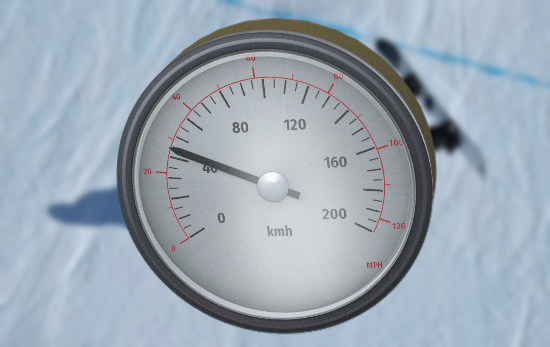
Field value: {"value": 45, "unit": "km/h"}
